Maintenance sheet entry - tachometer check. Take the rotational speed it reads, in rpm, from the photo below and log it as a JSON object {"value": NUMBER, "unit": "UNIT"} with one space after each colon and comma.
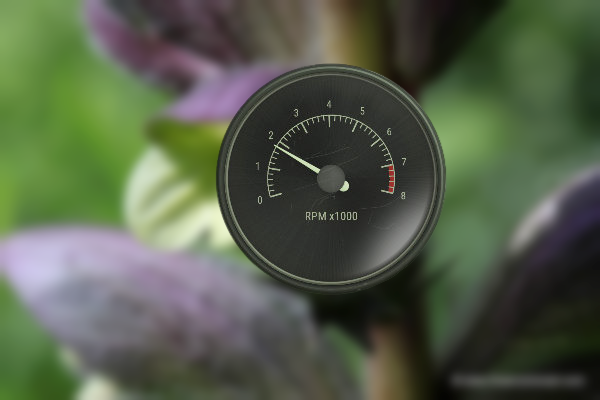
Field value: {"value": 1800, "unit": "rpm"}
